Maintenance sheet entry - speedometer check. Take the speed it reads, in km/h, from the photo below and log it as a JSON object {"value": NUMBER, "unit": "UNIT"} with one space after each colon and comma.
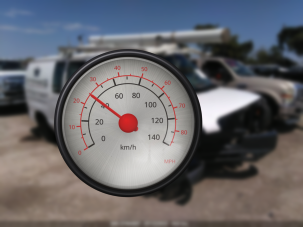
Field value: {"value": 40, "unit": "km/h"}
